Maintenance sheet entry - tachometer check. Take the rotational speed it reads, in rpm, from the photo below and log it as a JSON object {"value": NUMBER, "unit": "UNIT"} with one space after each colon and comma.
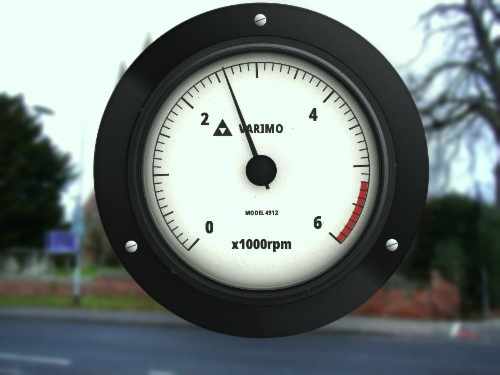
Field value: {"value": 2600, "unit": "rpm"}
